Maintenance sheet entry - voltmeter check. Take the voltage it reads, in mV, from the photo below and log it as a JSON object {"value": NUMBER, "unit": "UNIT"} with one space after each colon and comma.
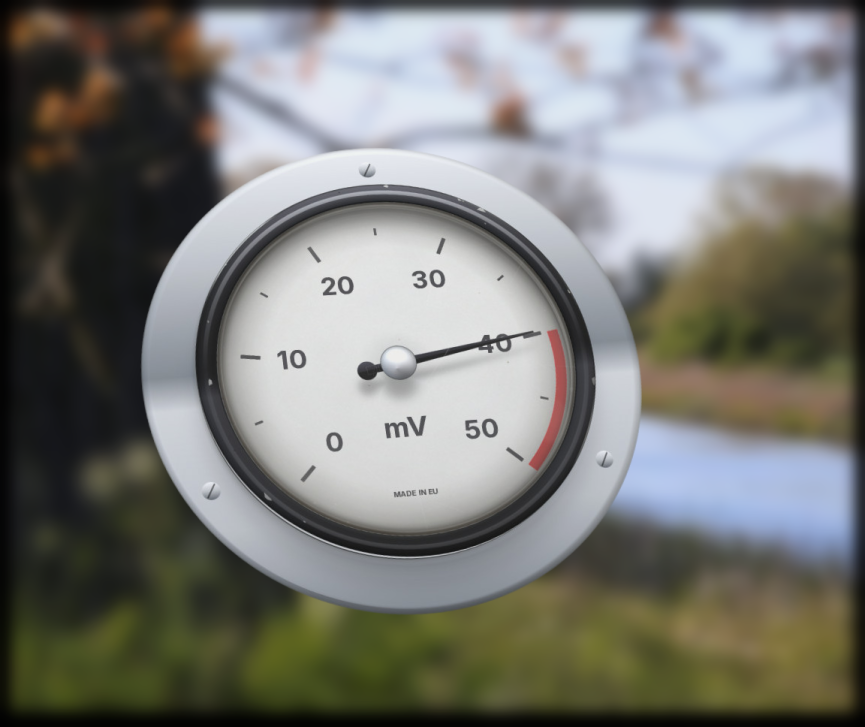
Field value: {"value": 40, "unit": "mV"}
